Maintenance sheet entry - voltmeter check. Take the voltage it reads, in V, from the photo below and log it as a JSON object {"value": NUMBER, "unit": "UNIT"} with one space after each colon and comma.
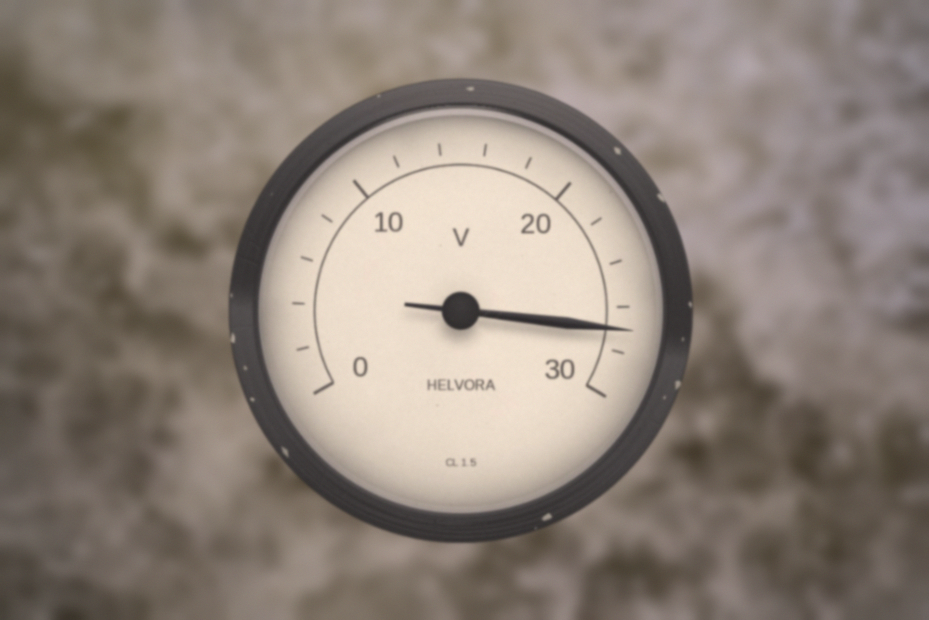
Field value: {"value": 27, "unit": "V"}
